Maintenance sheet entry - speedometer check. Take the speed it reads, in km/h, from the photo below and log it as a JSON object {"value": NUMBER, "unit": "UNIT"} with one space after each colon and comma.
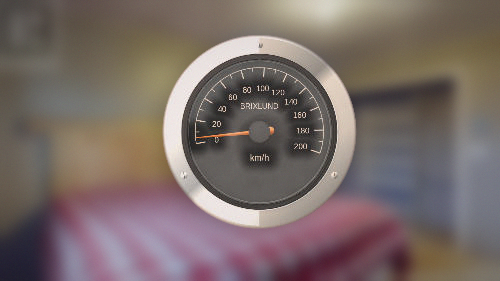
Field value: {"value": 5, "unit": "km/h"}
